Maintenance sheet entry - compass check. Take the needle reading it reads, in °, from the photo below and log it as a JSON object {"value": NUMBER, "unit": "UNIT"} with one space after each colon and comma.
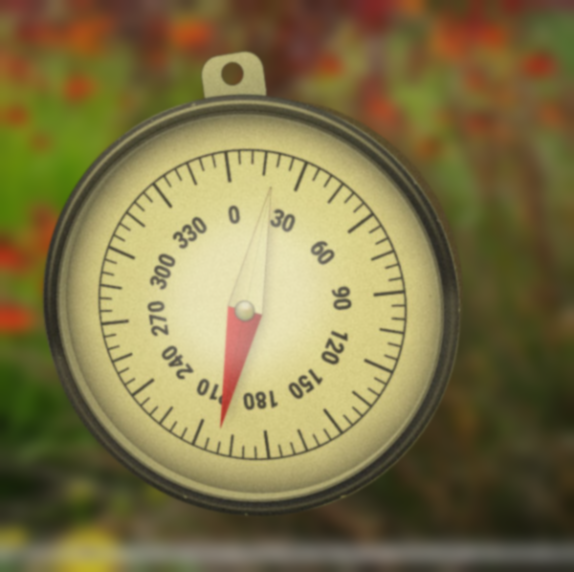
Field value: {"value": 200, "unit": "°"}
